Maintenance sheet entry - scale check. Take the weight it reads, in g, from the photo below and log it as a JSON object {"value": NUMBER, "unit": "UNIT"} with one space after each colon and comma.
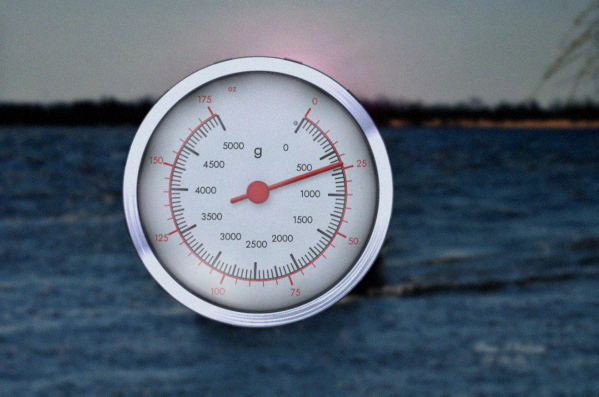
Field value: {"value": 650, "unit": "g"}
